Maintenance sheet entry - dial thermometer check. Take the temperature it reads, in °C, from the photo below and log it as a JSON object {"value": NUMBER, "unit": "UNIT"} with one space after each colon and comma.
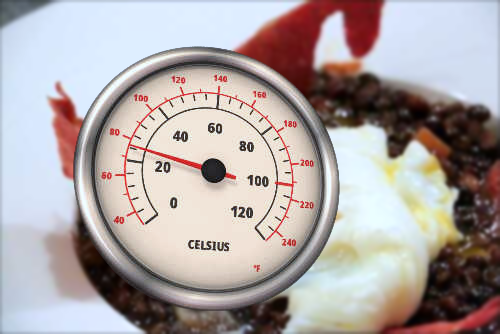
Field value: {"value": 24, "unit": "°C"}
